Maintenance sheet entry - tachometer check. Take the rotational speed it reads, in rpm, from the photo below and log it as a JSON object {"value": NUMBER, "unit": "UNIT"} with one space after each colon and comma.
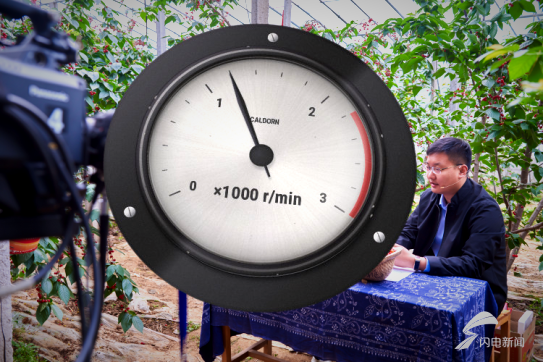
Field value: {"value": 1200, "unit": "rpm"}
